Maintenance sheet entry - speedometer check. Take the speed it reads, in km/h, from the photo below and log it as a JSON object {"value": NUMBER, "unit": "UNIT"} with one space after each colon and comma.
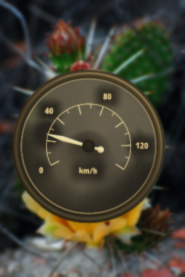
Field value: {"value": 25, "unit": "km/h"}
